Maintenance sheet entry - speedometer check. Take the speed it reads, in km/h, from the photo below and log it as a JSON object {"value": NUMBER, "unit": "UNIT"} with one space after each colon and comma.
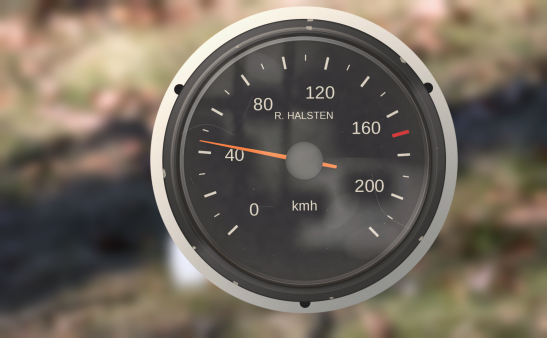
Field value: {"value": 45, "unit": "km/h"}
